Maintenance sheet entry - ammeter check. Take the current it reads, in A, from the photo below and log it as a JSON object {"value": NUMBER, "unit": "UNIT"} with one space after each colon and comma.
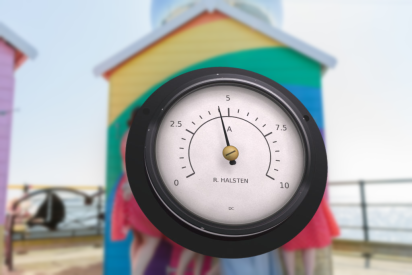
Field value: {"value": 4.5, "unit": "A"}
